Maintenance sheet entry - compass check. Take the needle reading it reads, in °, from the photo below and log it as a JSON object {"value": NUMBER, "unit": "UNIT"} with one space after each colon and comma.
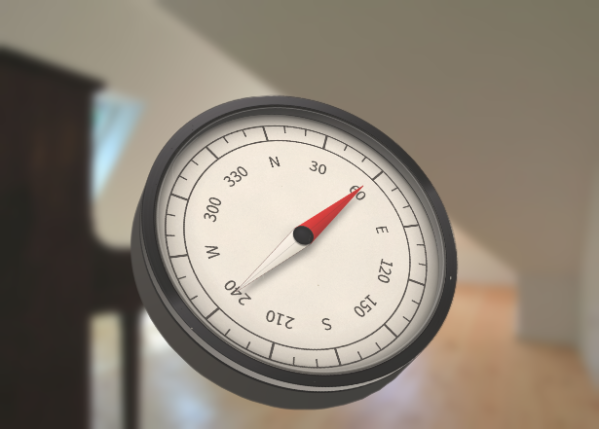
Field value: {"value": 60, "unit": "°"}
